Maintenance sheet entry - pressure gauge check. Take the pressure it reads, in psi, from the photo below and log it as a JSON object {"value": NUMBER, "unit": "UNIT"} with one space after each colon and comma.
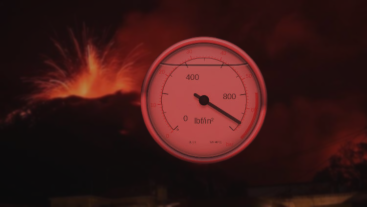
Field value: {"value": 950, "unit": "psi"}
